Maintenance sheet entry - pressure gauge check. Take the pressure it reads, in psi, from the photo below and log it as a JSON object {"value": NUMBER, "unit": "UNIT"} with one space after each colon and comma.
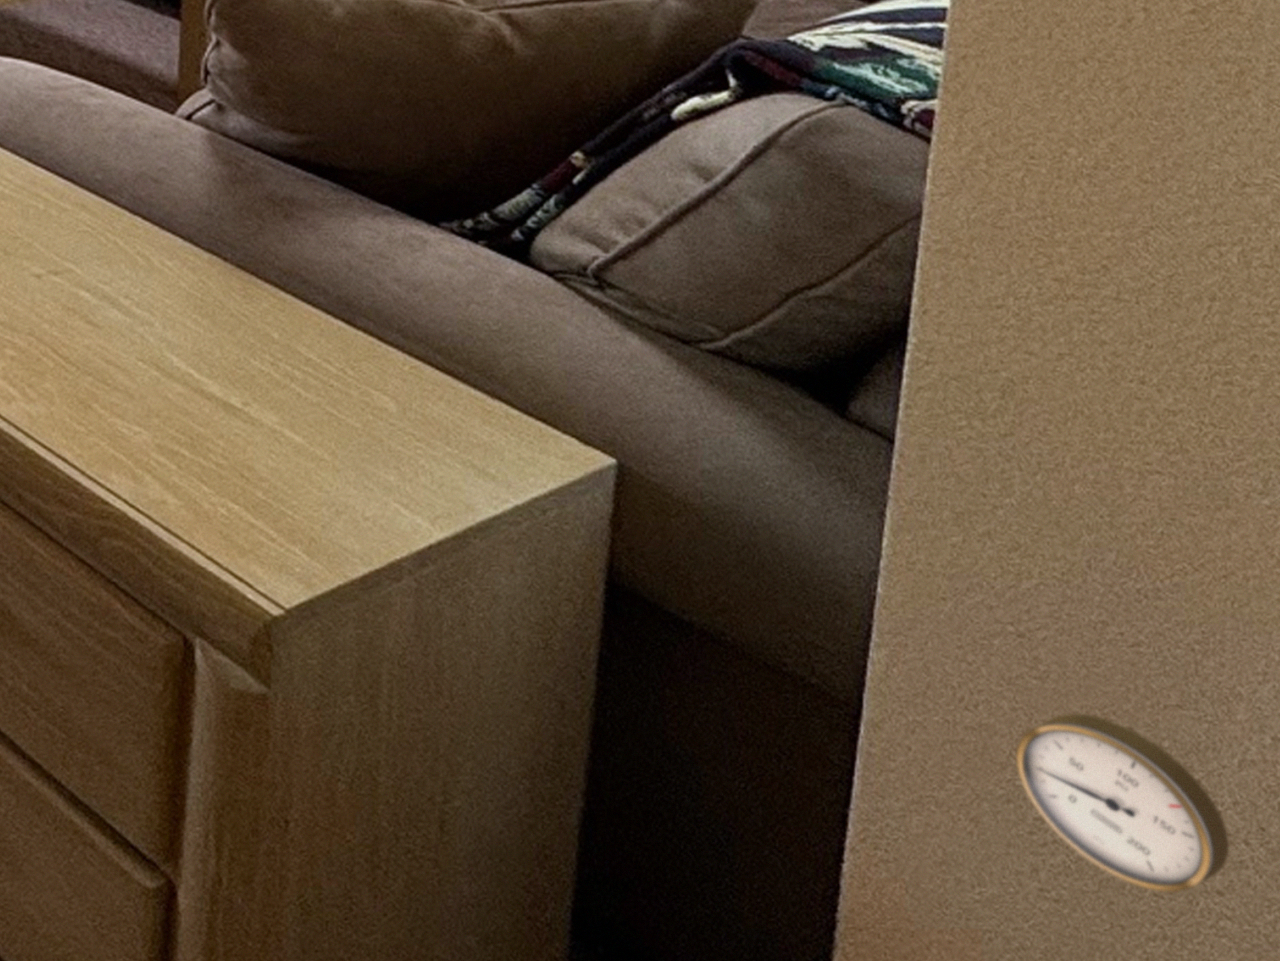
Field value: {"value": 20, "unit": "psi"}
